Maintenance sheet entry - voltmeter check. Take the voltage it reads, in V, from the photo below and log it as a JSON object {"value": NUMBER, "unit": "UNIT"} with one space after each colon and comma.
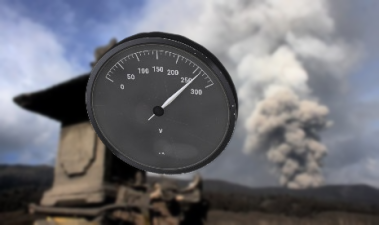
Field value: {"value": 260, "unit": "V"}
